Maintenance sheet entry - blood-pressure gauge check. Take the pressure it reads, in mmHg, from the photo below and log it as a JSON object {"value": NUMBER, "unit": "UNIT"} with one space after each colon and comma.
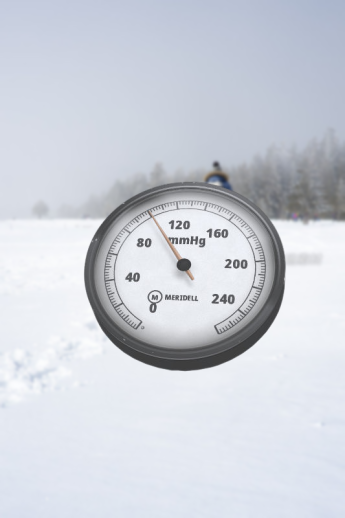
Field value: {"value": 100, "unit": "mmHg"}
